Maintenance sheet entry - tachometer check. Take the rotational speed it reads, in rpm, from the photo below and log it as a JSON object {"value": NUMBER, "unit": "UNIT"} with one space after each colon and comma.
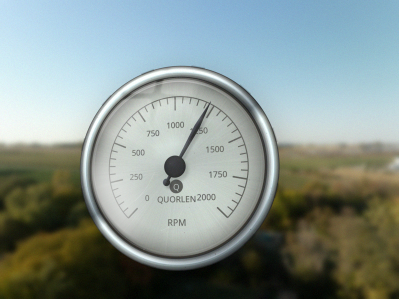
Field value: {"value": 1225, "unit": "rpm"}
